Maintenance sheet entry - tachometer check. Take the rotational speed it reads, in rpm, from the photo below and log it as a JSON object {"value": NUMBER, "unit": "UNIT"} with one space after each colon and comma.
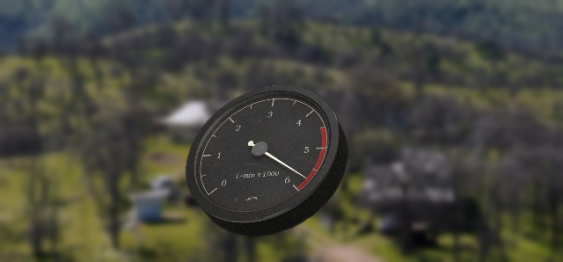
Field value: {"value": 5750, "unit": "rpm"}
